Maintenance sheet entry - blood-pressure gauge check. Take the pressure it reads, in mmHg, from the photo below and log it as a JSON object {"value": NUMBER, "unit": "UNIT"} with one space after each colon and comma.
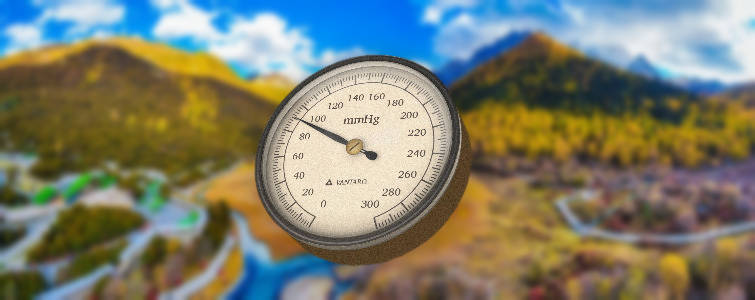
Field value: {"value": 90, "unit": "mmHg"}
